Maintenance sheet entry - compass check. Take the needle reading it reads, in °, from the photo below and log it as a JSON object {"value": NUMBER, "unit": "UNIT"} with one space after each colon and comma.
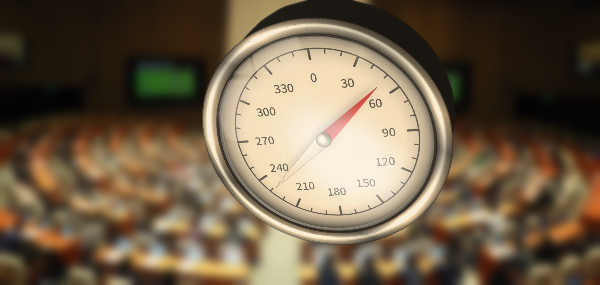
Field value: {"value": 50, "unit": "°"}
